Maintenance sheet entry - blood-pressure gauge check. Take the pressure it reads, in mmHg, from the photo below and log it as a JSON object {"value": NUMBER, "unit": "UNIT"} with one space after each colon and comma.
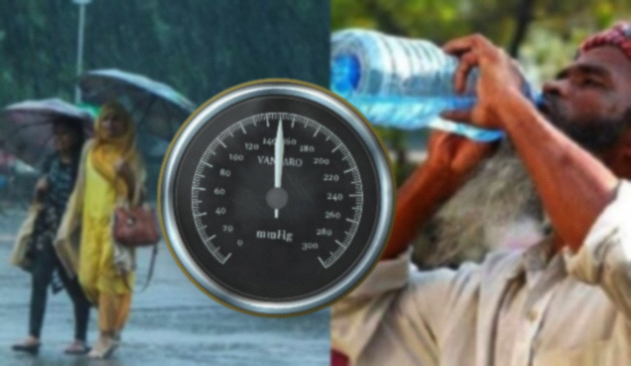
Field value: {"value": 150, "unit": "mmHg"}
